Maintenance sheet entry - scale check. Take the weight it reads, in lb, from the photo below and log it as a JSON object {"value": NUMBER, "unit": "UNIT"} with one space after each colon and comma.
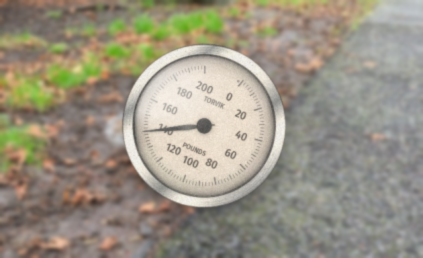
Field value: {"value": 140, "unit": "lb"}
